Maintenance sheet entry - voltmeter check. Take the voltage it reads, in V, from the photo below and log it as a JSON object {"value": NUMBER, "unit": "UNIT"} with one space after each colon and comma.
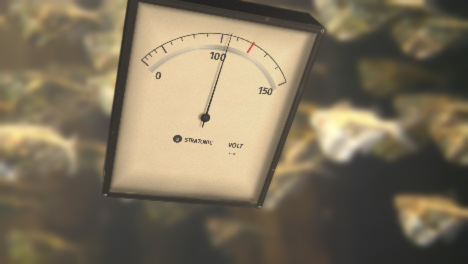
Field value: {"value": 105, "unit": "V"}
